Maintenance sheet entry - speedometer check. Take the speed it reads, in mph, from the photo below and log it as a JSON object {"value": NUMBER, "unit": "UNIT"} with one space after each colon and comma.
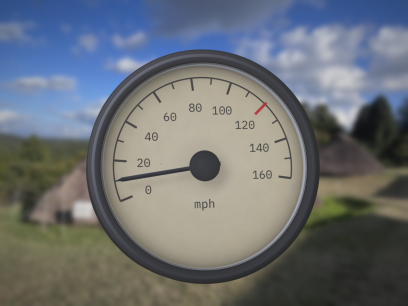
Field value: {"value": 10, "unit": "mph"}
